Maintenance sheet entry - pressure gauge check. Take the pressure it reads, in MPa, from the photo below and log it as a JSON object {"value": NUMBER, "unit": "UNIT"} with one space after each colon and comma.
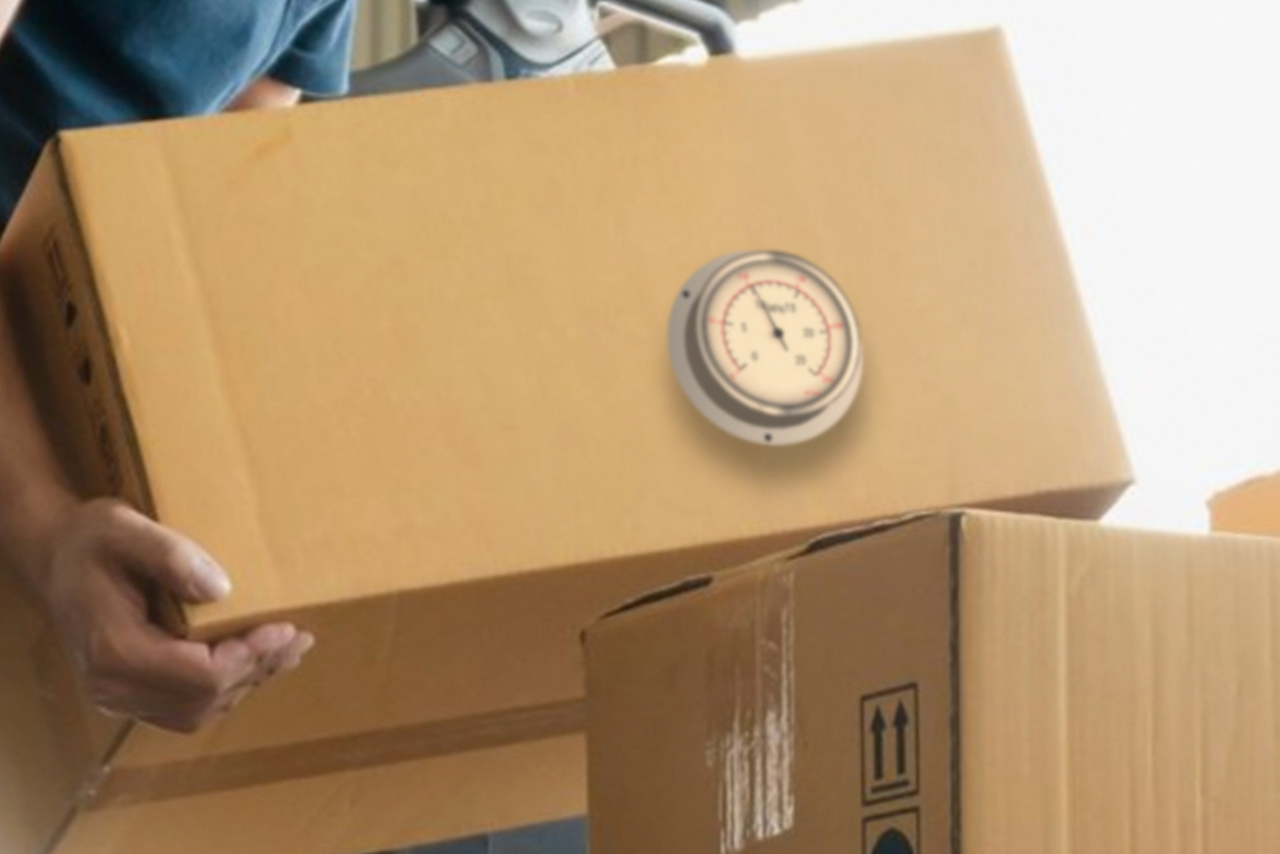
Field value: {"value": 10, "unit": "MPa"}
